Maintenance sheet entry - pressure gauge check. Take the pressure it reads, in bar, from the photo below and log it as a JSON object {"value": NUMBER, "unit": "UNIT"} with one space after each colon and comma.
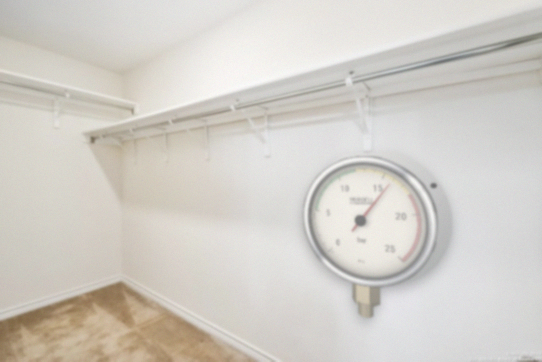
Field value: {"value": 16, "unit": "bar"}
